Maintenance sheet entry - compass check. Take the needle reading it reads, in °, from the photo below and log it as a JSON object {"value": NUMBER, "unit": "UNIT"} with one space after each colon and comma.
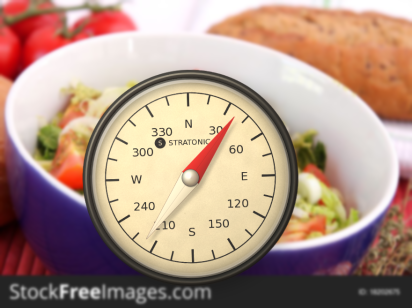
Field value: {"value": 37.5, "unit": "°"}
